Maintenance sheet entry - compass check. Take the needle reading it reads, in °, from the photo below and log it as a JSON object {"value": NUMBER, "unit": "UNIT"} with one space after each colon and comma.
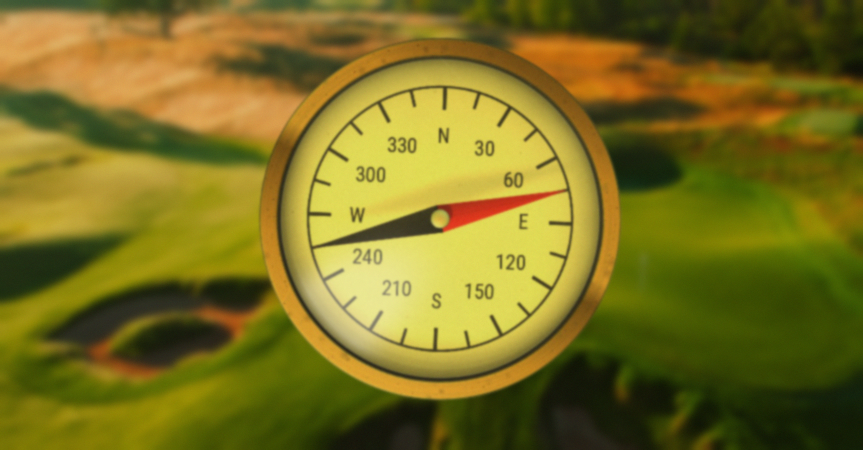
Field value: {"value": 75, "unit": "°"}
